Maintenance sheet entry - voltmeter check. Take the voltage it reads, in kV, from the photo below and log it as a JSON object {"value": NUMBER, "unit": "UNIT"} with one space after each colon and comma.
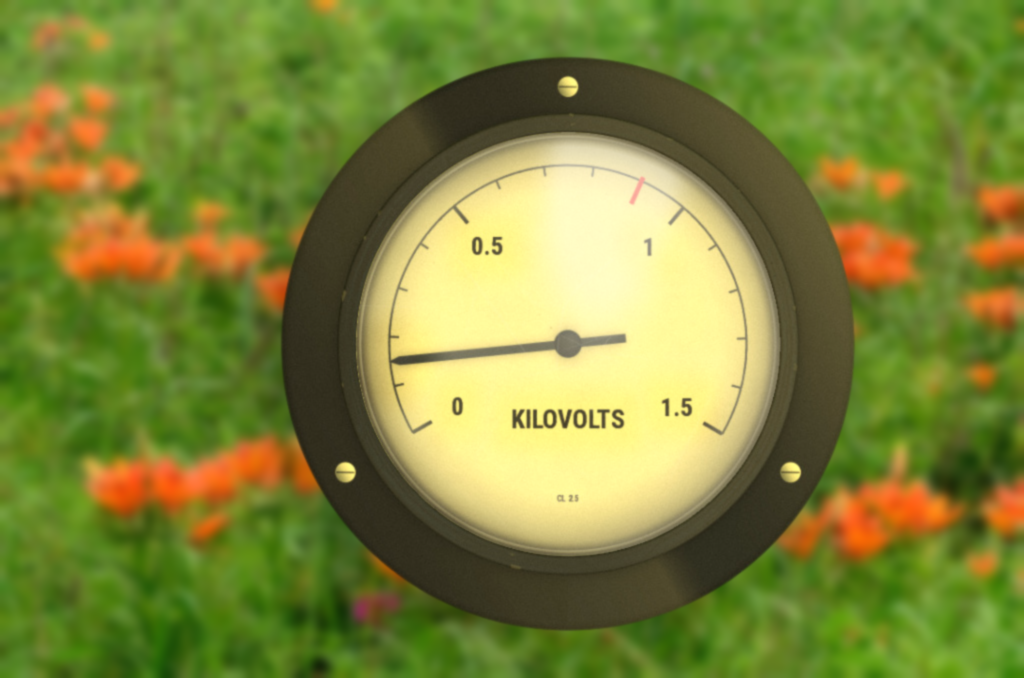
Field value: {"value": 0.15, "unit": "kV"}
